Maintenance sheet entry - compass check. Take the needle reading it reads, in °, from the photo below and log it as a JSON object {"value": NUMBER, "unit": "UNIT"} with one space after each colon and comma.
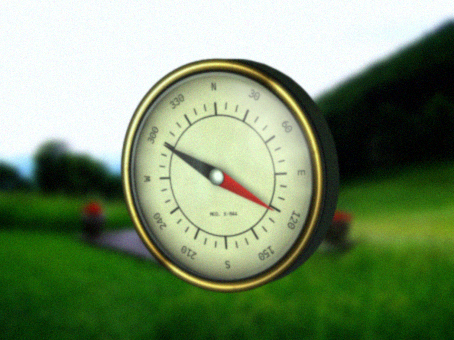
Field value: {"value": 120, "unit": "°"}
